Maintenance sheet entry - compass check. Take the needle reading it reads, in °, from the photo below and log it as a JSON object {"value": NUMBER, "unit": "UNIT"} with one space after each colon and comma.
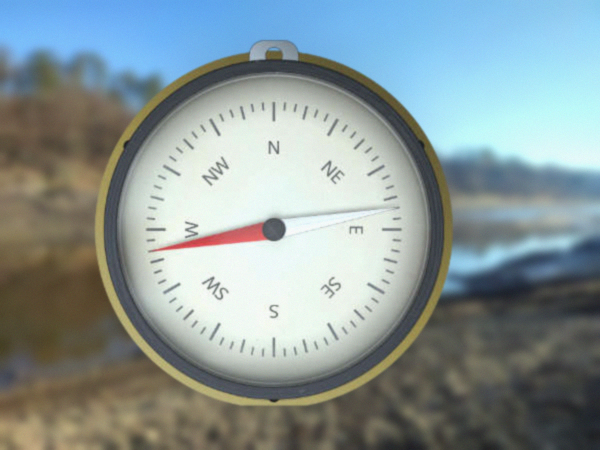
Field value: {"value": 260, "unit": "°"}
